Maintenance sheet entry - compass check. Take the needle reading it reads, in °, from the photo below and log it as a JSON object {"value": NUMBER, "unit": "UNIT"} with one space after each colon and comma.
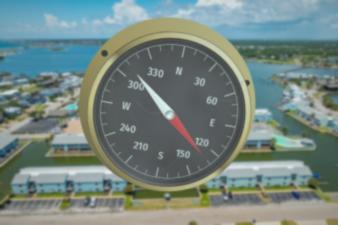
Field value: {"value": 130, "unit": "°"}
